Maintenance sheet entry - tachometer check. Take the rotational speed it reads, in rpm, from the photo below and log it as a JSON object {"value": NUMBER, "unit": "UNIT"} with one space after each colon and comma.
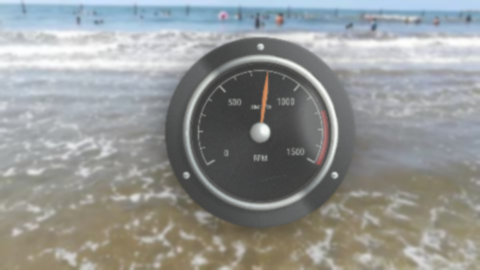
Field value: {"value": 800, "unit": "rpm"}
